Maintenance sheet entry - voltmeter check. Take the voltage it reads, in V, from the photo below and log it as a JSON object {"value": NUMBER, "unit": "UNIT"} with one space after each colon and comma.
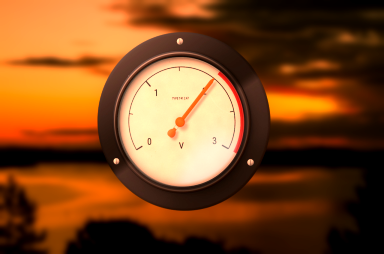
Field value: {"value": 2, "unit": "V"}
